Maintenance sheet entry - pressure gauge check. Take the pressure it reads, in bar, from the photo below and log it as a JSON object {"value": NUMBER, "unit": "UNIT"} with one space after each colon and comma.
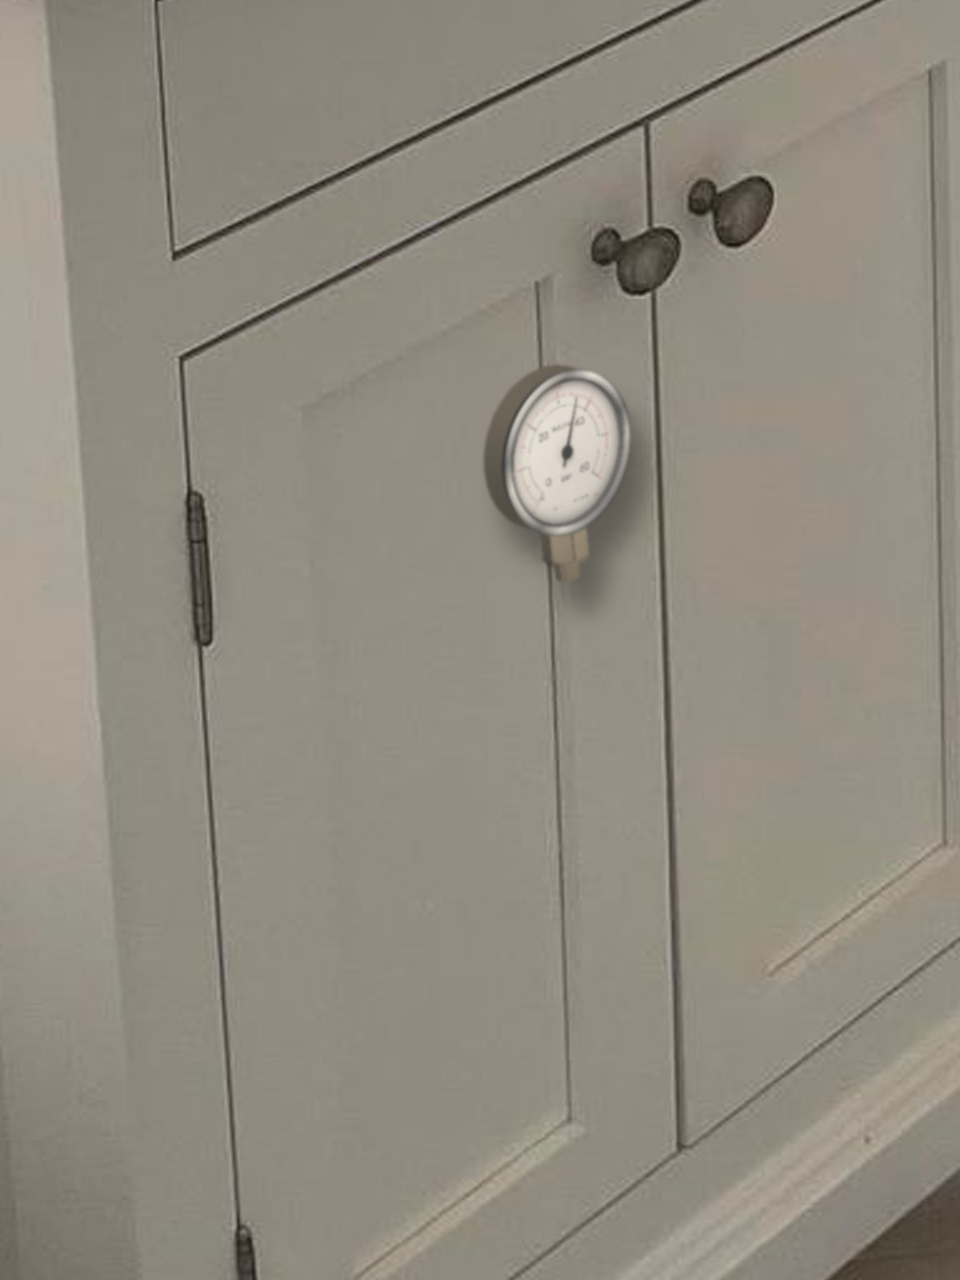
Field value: {"value": 35, "unit": "bar"}
